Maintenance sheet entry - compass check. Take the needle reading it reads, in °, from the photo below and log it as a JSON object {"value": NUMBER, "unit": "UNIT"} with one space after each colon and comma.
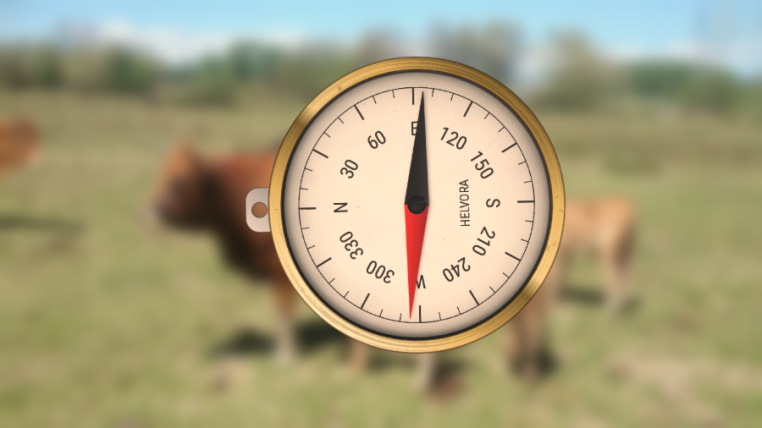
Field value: {"value": 275, "unit": "°"}
